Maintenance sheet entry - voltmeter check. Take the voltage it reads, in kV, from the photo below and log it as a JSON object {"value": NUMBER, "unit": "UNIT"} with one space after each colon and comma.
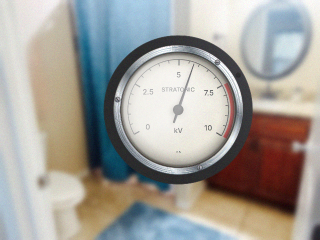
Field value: {"value": 5.75, "unit": "kV"}
